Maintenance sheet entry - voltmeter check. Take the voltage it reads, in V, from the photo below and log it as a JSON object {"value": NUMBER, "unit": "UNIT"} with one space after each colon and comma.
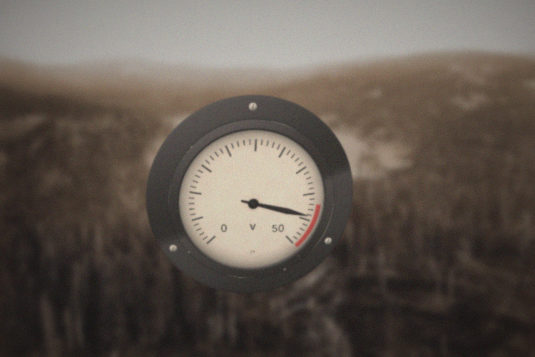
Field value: {"value": 44, "unit": "V"}
